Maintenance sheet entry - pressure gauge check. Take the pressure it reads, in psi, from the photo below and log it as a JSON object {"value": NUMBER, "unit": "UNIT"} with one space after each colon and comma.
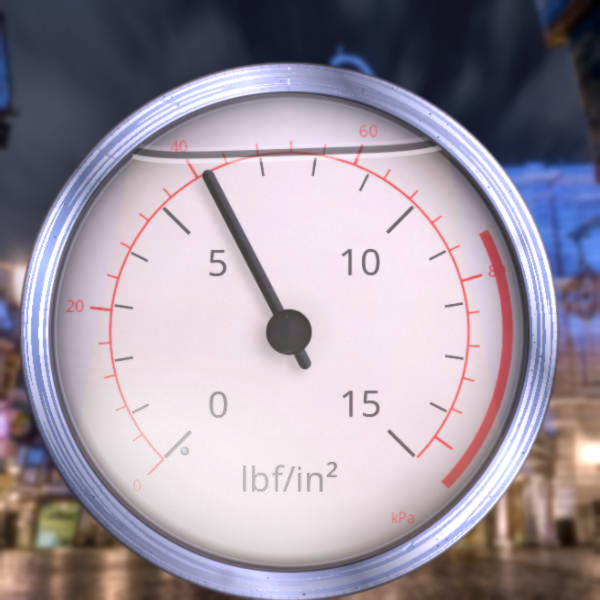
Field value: {"value": 6, "unit": "psi"}
